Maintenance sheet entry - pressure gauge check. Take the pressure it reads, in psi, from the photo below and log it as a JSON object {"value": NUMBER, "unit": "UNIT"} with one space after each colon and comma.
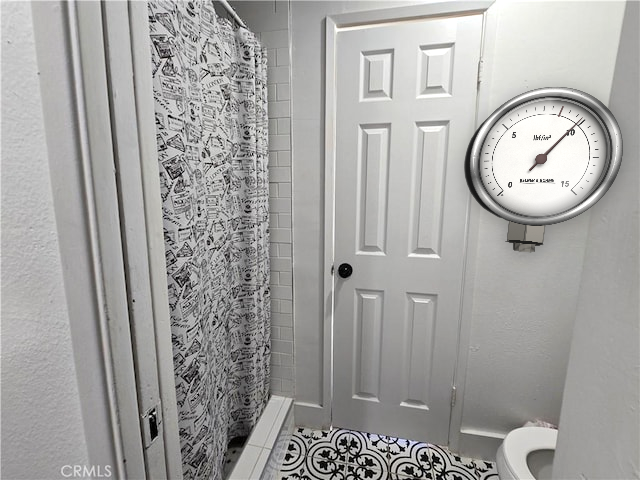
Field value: {"value": 9.75, "unit": "psi"}
